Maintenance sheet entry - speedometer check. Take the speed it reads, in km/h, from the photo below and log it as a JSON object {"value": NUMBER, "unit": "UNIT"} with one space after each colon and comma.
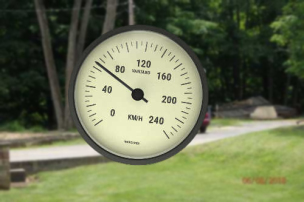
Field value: {"value": 65, "unit": "km/h"}
